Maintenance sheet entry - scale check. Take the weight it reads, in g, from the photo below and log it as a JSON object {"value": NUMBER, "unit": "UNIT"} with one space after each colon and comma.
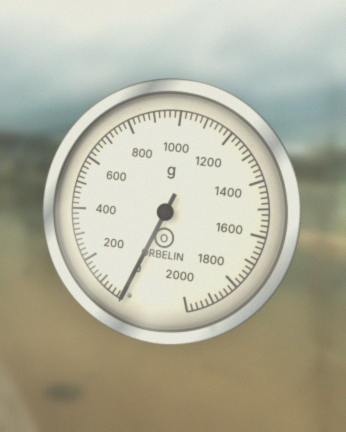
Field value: {"value": 0, "unit": "g"}
